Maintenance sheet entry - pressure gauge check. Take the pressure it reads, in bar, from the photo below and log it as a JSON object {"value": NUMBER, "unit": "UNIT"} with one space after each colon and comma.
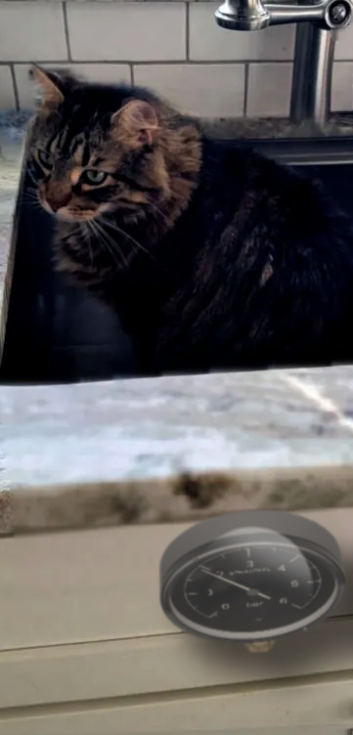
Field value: {"value": 2, "unit": "bar"}
